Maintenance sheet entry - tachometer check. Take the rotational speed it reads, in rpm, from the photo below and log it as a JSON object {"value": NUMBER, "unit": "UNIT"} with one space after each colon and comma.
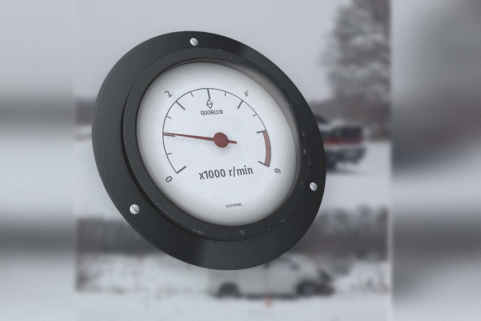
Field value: {"value": 1000, "unit": "rpm"}
